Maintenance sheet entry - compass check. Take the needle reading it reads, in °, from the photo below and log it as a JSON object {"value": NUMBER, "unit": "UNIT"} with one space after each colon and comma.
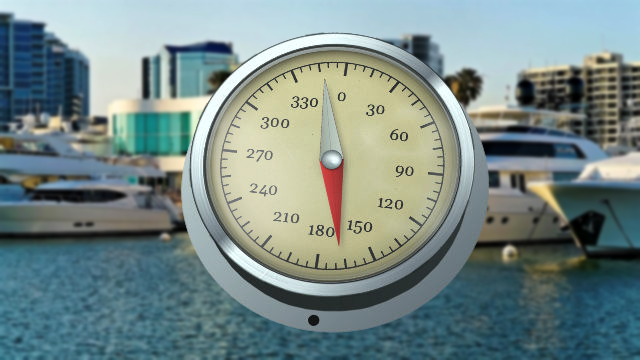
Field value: {"value": 167.5, "unit": "°"}
